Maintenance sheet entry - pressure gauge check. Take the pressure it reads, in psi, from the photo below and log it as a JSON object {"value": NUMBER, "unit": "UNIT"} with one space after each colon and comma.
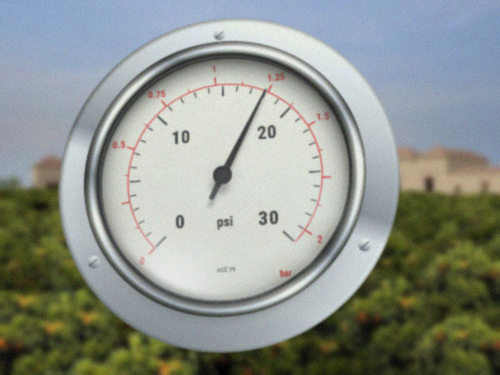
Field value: {"value": 18, "unit": "psi"}
